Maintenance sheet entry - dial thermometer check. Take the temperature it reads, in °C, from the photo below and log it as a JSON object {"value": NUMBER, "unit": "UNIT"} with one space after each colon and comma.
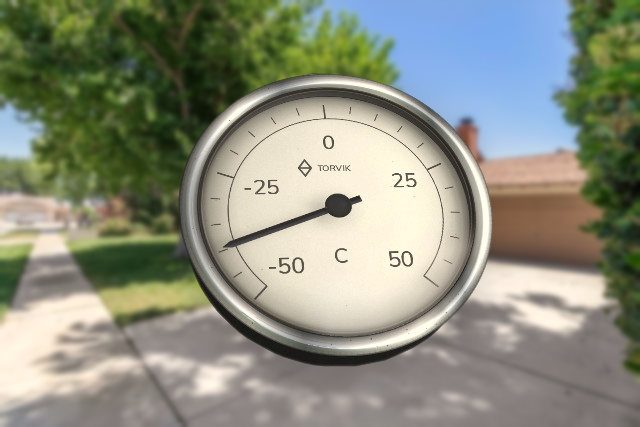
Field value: {"value": -40, "unit": "°C"}
